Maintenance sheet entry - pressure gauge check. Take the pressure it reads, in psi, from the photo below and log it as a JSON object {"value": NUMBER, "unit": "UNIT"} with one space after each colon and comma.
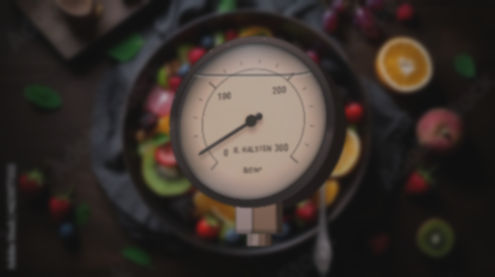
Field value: {"value": 20, "unit": "psi"}
